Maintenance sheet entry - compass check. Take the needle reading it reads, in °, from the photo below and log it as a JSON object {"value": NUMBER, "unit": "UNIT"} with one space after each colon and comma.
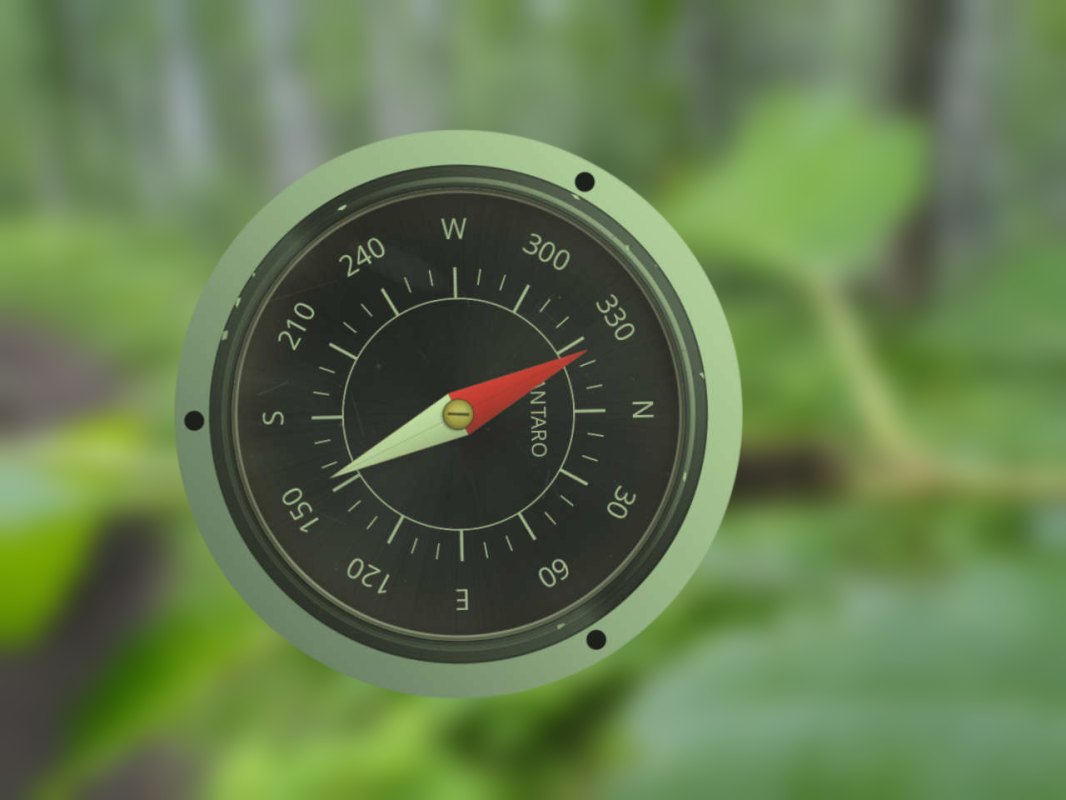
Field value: {"value": 335, "unit": "°"}
